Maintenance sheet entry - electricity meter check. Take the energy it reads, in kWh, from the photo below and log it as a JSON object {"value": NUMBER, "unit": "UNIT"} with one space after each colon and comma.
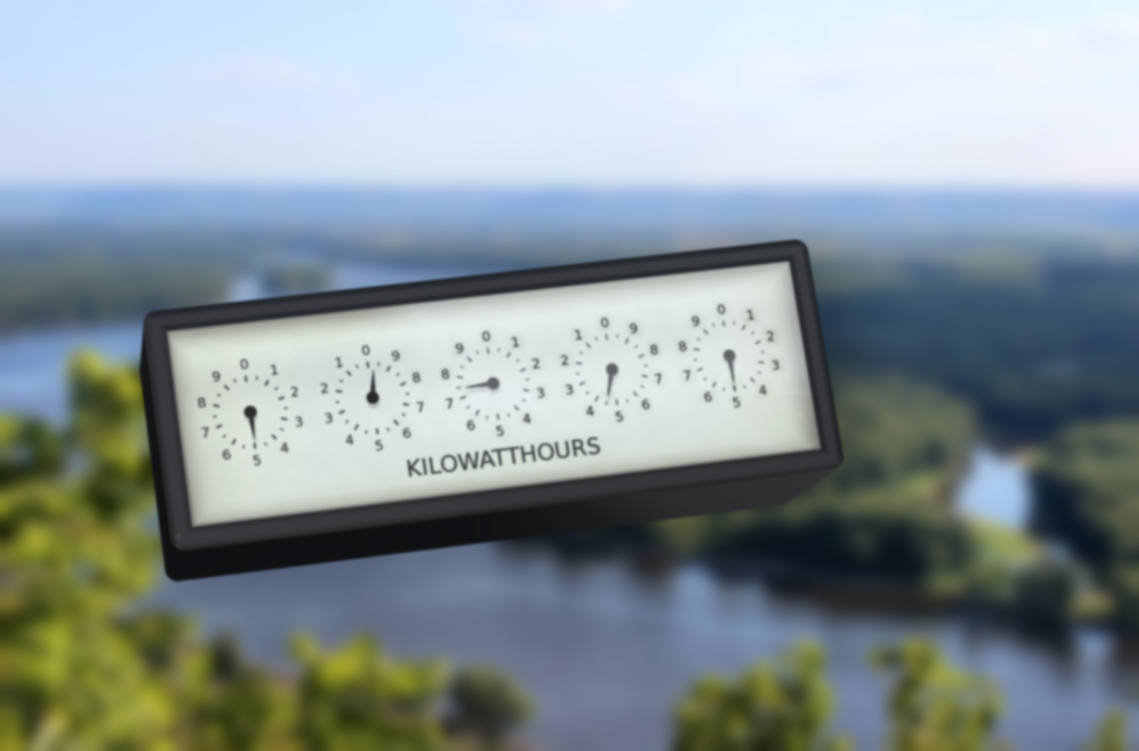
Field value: {"value": 49745, "unit": "kWh"}
